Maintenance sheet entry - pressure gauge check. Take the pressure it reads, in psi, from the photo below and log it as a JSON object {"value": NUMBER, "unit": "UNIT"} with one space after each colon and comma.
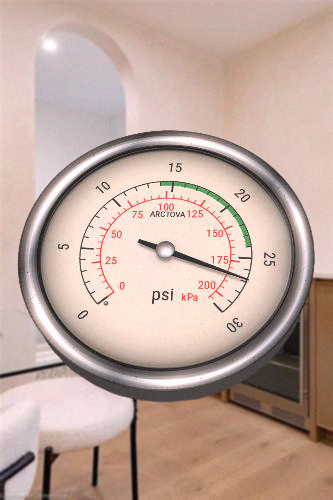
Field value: {"value": 27, "unit": "psi"}
